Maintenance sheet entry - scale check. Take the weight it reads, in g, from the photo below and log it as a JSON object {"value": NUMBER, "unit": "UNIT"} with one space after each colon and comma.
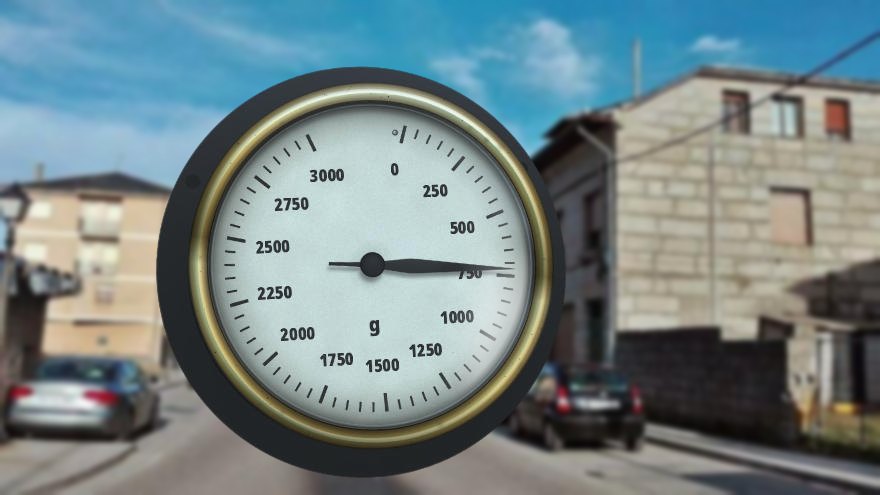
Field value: {"value": 725, "unit": "g"}
